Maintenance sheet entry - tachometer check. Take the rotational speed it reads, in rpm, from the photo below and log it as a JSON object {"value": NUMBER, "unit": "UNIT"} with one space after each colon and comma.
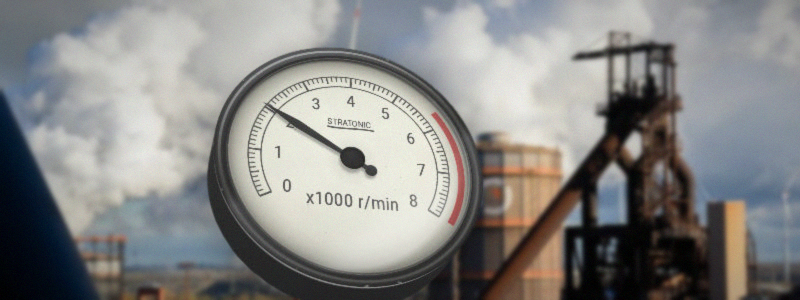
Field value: {"value": 2000, "unit": "rpm"}
